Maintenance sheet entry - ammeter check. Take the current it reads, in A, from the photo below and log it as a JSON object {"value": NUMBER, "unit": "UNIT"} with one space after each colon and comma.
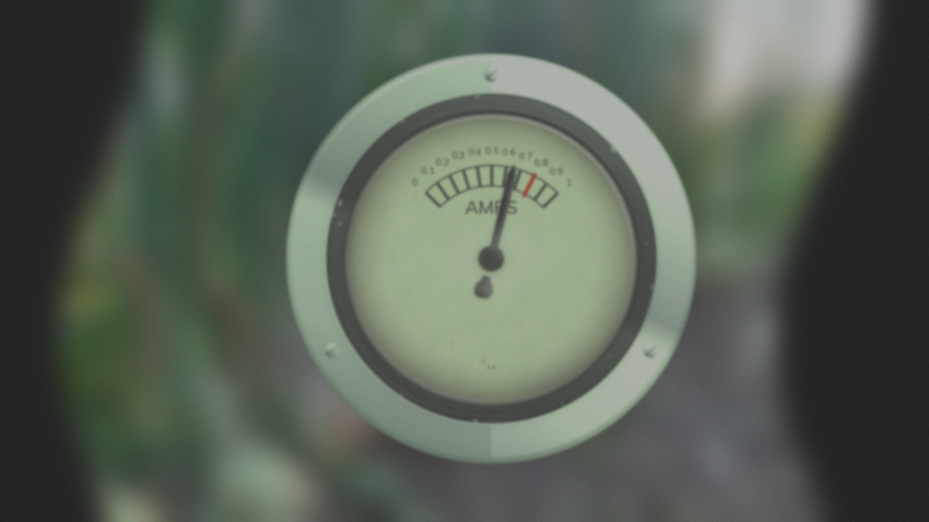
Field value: {"value": 0.65, "unit": "A"}
